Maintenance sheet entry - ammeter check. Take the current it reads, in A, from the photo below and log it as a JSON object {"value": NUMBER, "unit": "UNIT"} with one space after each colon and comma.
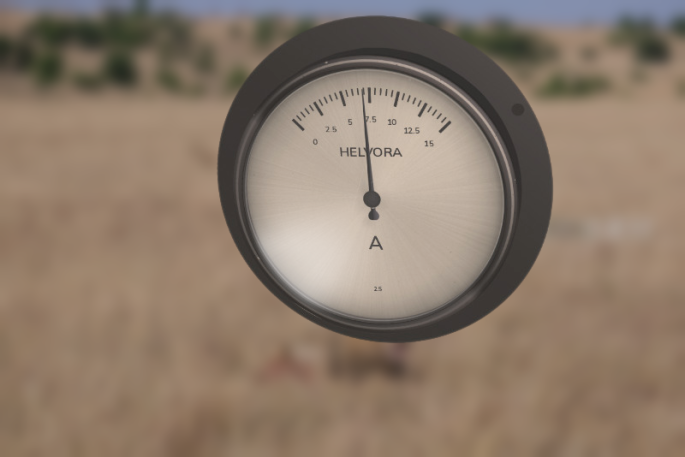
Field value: {"value": 7, "unit": "A"}
